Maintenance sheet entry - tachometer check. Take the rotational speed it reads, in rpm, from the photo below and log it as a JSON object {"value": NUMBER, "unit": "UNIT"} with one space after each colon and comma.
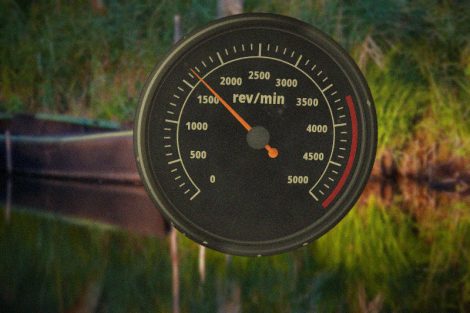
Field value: {"value": 1650, "unit": "rpm"}
